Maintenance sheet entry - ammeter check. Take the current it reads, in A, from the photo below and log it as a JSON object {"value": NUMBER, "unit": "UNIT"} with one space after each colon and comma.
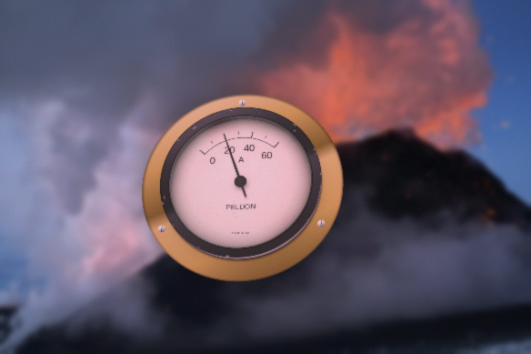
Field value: {"value": 20, "unit": "A"}
